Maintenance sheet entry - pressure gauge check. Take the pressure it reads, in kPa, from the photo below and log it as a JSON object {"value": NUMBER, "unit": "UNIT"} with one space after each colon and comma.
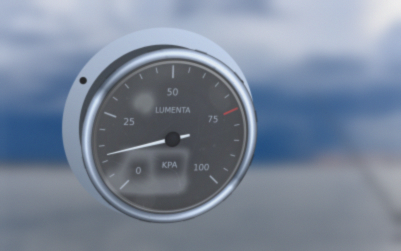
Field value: {"value": 12.5, "unit": "kPa"}
